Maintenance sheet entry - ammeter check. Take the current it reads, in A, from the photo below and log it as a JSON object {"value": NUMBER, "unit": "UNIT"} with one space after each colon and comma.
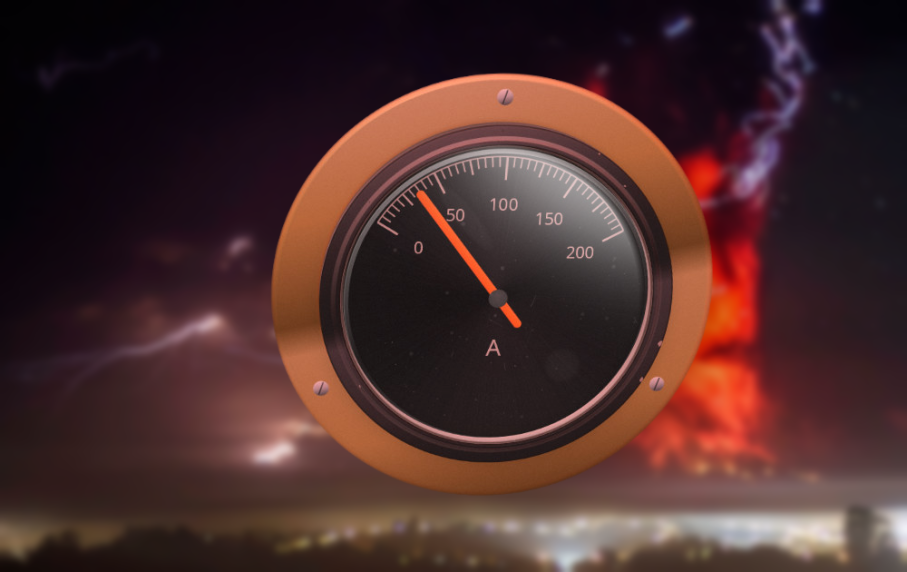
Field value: {"value": 35, "unit": "A"}
